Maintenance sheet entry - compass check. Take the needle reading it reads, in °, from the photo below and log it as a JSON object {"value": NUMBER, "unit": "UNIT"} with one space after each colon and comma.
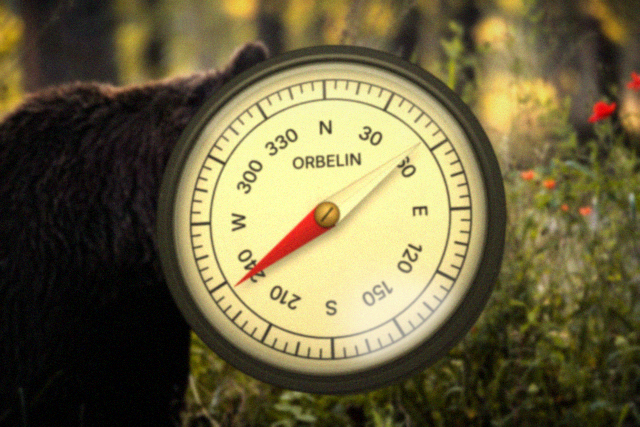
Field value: {"value": 235, "unit": "°"}
